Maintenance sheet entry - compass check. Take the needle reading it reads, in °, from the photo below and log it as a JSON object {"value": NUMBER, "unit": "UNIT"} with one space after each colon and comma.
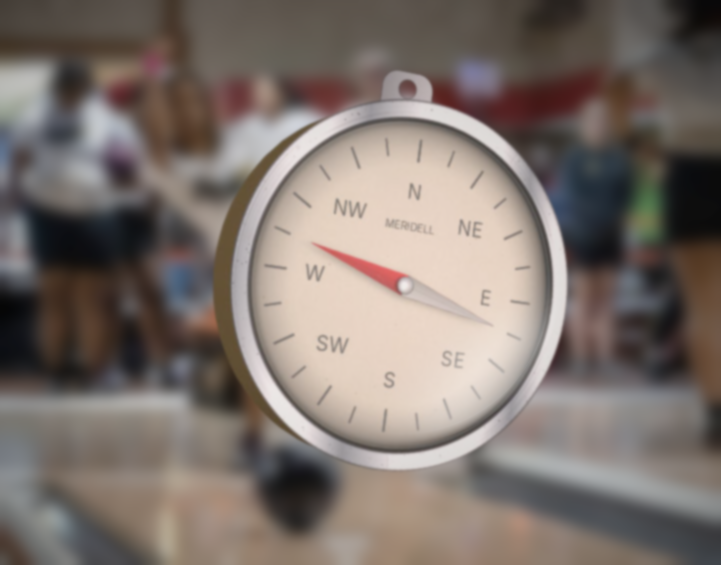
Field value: {"value": 285, "unit": "°"}
